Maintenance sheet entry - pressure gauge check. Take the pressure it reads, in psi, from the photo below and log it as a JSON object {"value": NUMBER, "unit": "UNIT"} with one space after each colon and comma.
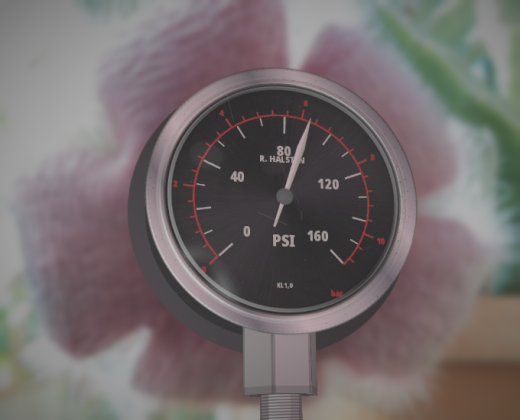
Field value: {"value": 90, "unit": "psi"}
